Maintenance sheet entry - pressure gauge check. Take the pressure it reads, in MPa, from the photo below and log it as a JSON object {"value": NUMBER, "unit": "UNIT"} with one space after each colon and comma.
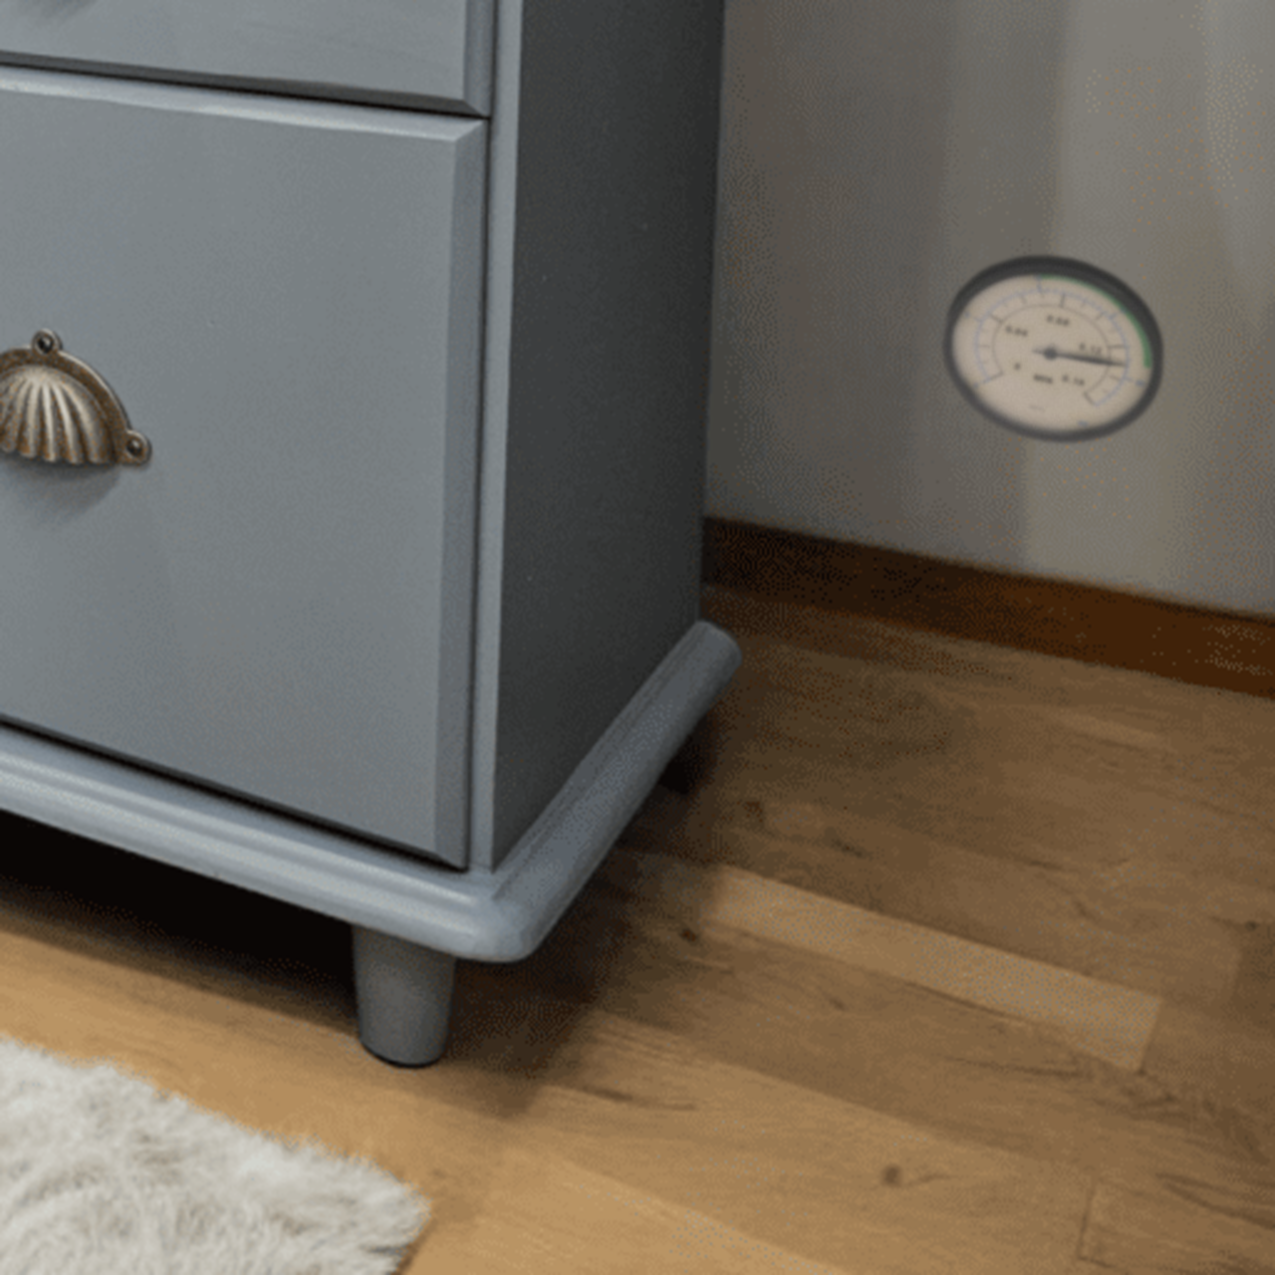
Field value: {"value": 0.13, "unit": "MPa"}
